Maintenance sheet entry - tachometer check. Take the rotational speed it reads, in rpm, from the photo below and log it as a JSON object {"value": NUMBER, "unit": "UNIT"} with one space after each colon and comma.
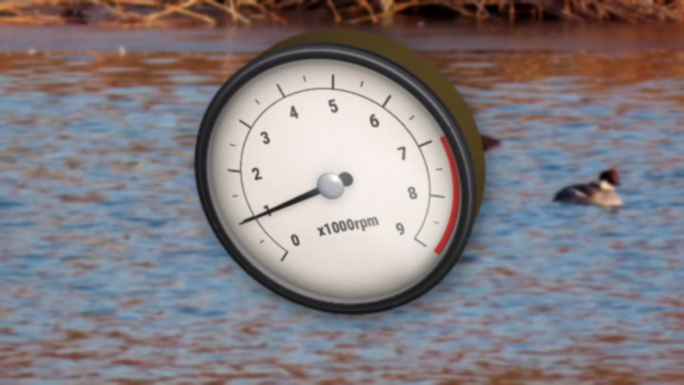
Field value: {"value": 1000, "unit": "rpm"}
